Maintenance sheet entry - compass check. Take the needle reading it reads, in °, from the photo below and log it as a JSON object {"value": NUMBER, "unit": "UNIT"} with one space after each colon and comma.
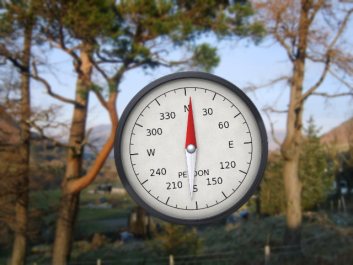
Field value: {"value": 5, "unit": "°"}
